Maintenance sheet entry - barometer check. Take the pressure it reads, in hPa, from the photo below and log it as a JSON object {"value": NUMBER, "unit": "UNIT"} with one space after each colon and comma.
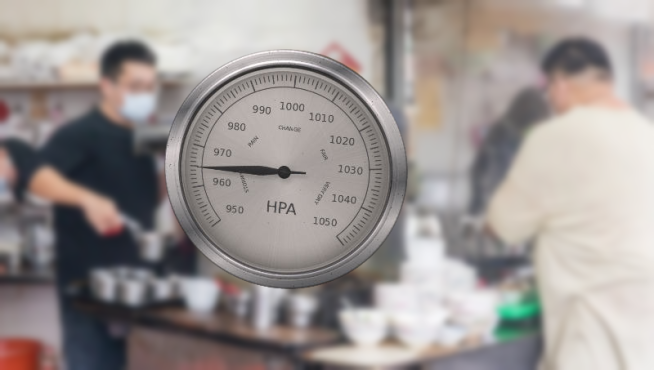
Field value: {"value": 965, "unit": "hPa"}
